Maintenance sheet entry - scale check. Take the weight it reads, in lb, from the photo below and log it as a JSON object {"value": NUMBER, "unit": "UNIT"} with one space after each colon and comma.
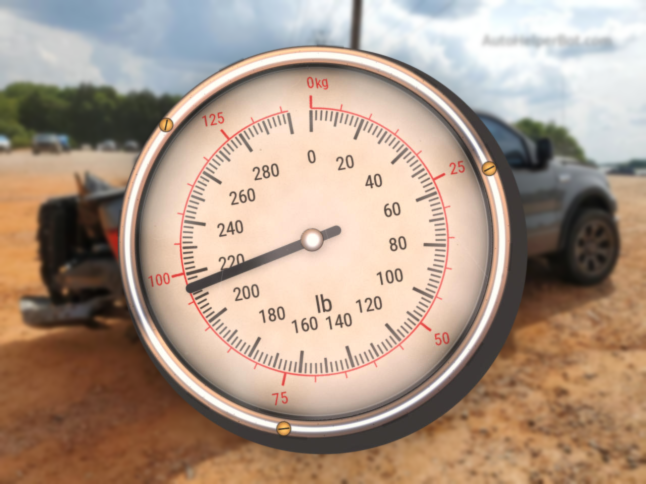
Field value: {"value": 214, "unit": "lb"}
